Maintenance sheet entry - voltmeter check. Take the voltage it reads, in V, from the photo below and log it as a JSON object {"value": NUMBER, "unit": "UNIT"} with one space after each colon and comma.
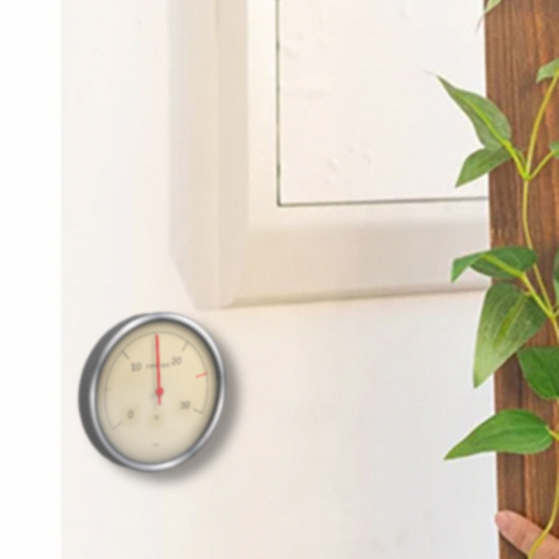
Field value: {"value": 15, "unit": "V"}
